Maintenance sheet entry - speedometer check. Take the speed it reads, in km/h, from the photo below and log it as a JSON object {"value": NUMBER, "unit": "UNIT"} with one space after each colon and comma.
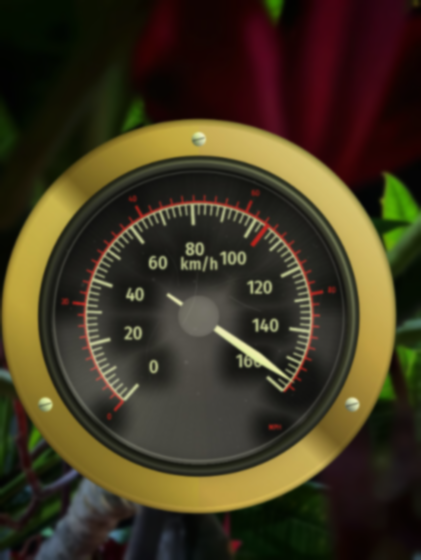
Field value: {"value": 156, "unit": "km/h"}
